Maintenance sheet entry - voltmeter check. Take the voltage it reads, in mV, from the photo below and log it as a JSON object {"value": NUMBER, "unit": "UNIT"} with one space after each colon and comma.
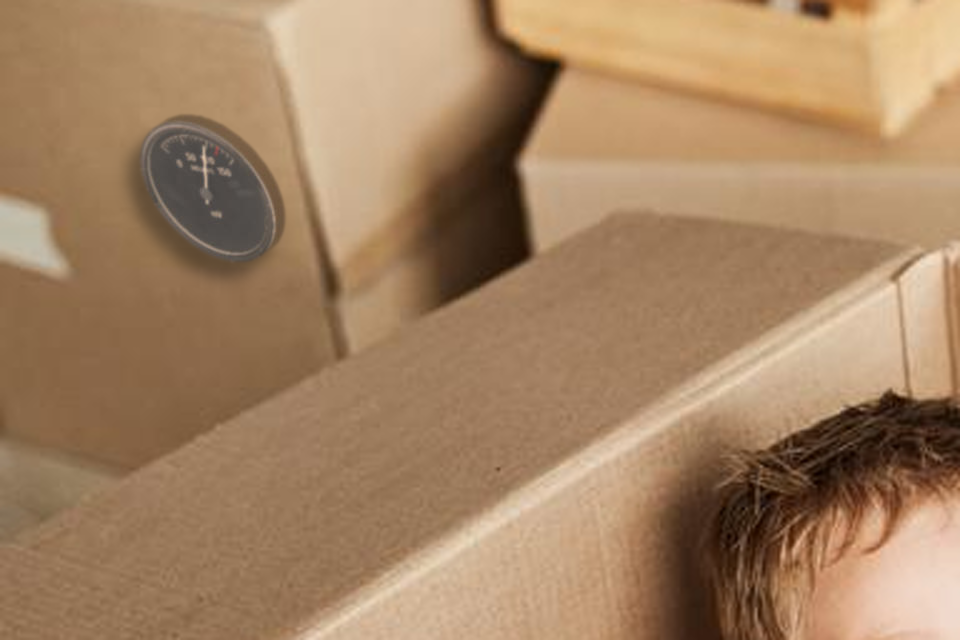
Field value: {"value": 100, "unit": "mV"}
